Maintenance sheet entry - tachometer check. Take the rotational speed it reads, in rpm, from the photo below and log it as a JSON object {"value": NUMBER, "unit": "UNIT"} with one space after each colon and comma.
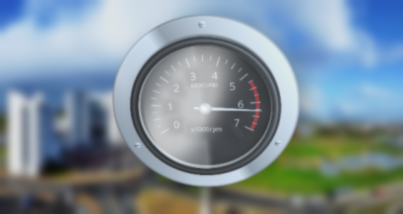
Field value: {"value": 6250, "unit": "rpm"}
